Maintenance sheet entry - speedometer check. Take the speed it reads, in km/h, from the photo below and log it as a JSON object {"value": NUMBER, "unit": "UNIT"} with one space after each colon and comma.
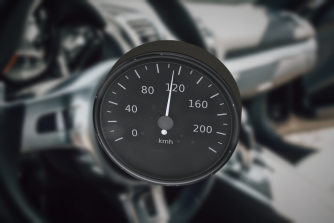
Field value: {"value": 115, "unit": "km/h"}
